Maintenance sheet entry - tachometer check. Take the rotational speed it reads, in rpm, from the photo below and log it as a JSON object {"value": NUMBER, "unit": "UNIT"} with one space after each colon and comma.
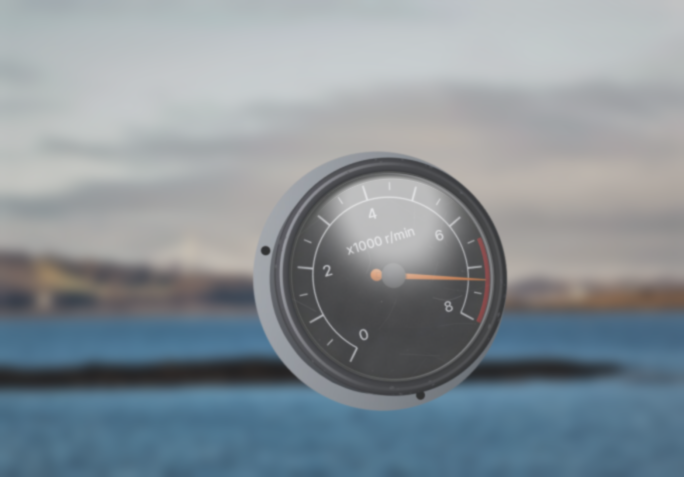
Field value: {"value": 7250, "unit": "rpm"}
